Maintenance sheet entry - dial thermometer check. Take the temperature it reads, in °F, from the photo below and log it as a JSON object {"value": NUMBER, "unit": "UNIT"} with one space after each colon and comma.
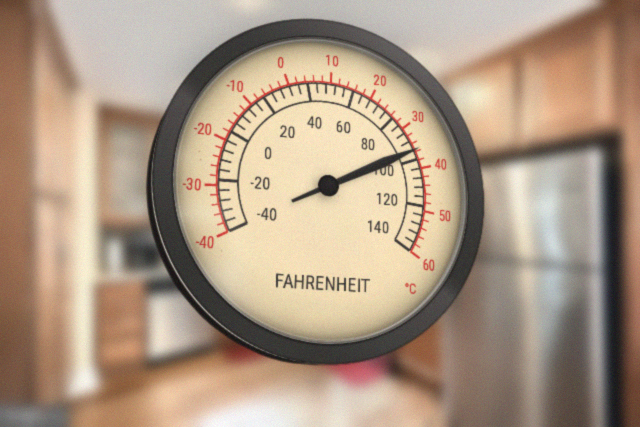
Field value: {"value": 96, "unit": "°F"}
